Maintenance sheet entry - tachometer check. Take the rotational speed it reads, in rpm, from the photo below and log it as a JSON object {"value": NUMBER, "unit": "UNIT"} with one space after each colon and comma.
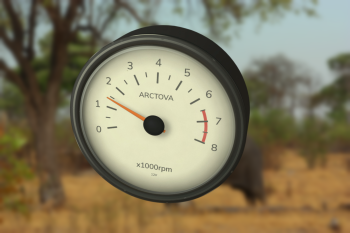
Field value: {"value": 1500, "unit": "rpm"}
